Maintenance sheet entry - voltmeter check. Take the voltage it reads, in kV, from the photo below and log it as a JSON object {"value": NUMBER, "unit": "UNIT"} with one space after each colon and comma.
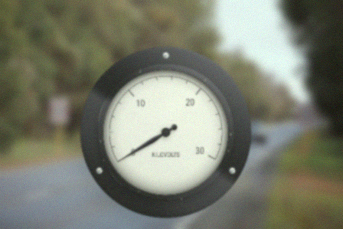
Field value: {"value": 0, "unit": "kV"}
